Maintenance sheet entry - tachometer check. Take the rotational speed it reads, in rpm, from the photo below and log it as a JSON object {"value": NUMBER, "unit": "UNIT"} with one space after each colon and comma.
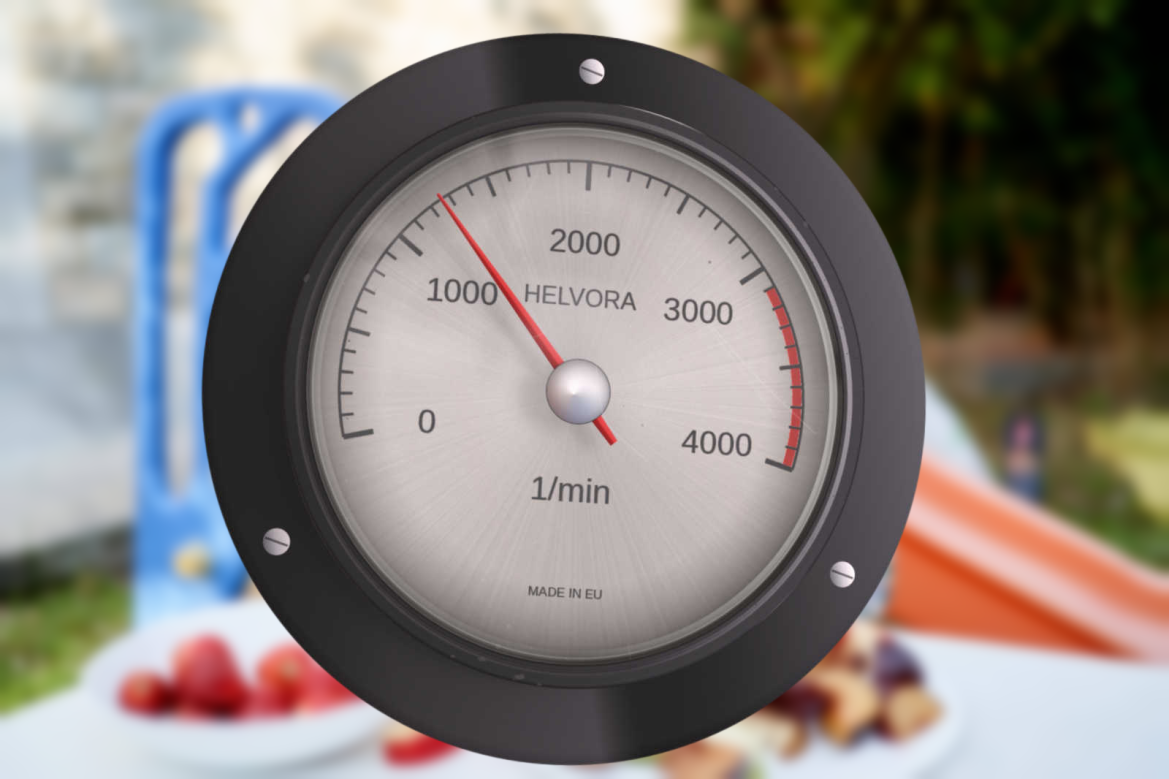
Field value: {"value": 1250, "unit": "rpm"}
